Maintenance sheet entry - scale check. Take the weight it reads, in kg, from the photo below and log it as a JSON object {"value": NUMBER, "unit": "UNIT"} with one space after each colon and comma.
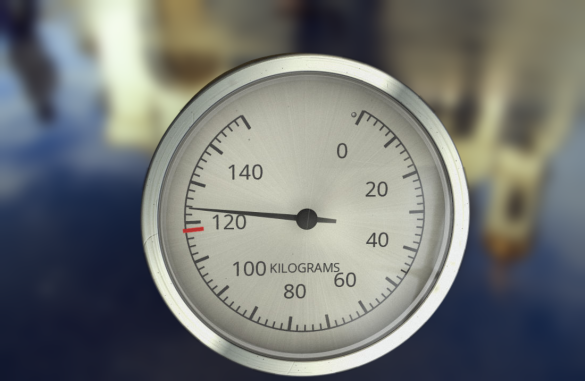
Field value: {"value": 124, "unit": "kg"}
